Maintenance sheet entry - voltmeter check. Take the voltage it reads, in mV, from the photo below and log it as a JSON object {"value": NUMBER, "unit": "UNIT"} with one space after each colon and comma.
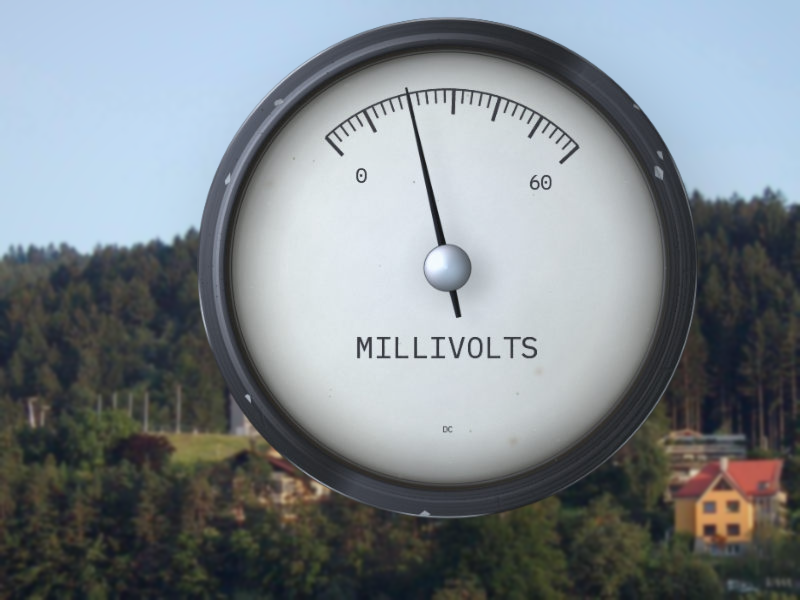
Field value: {"value": 20, "unit": "mV"}
